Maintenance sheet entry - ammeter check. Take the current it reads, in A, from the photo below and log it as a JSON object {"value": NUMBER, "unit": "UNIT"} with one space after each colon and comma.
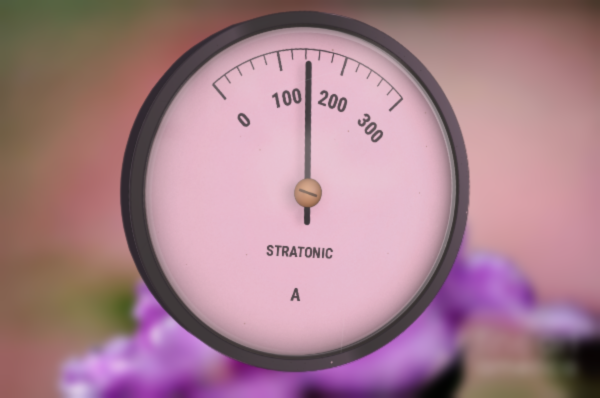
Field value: {"value": 140, "unit": "A"}
